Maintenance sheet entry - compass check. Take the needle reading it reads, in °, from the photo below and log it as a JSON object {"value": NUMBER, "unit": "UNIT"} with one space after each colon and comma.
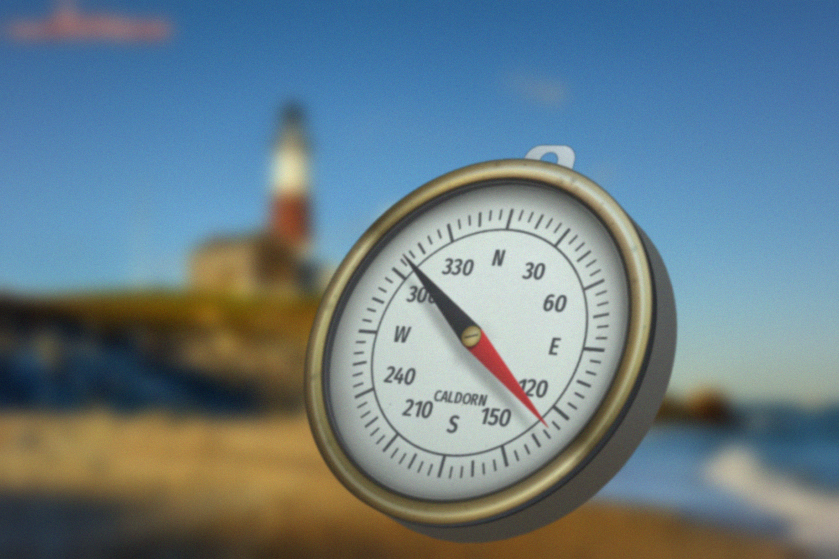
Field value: {"value": 127.5, "unit": "°"}
